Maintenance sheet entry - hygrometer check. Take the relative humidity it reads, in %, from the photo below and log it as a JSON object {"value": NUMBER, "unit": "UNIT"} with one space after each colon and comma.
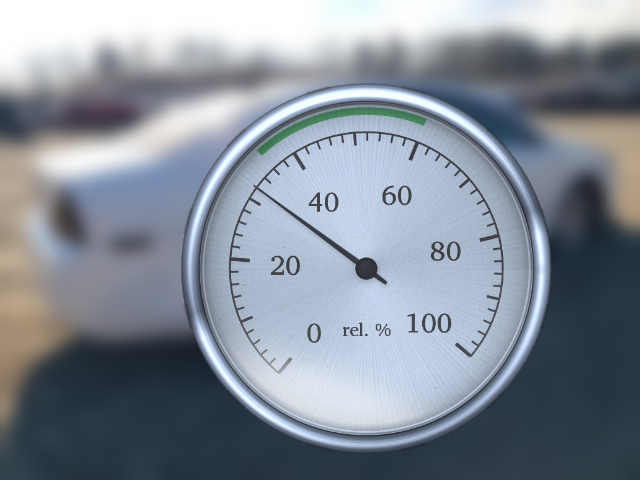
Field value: {"value": 32, "unit": "%"}
